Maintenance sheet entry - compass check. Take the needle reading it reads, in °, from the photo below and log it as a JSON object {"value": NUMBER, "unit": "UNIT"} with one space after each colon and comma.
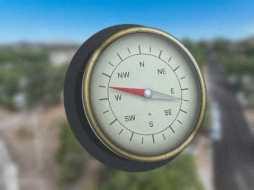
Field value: {"value": 285, "unit": "°"}
